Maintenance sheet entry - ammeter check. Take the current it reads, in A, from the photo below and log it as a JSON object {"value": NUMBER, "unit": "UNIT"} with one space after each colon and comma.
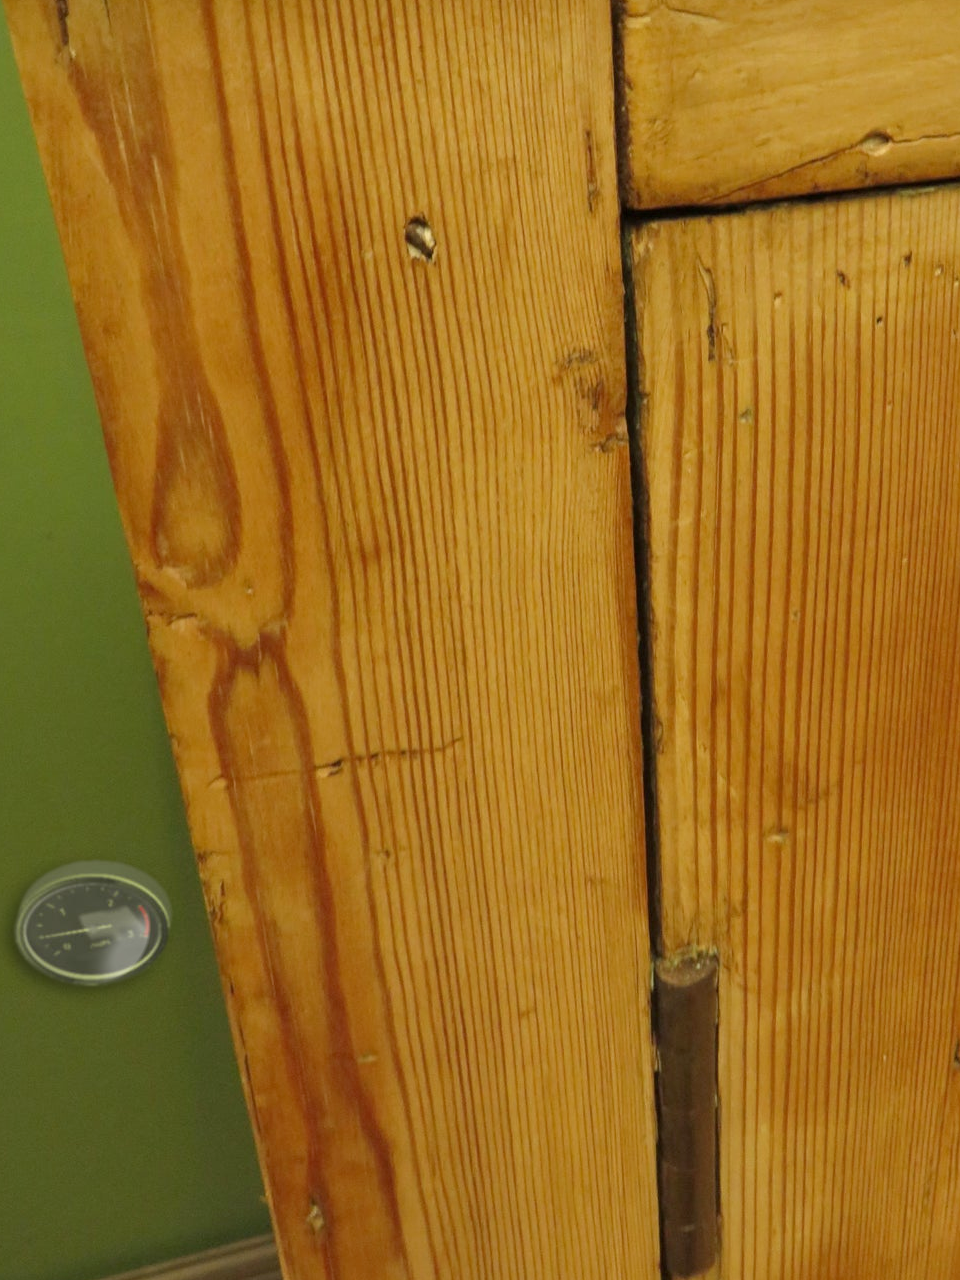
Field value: {"value": 0.4, "unit": "A"}
